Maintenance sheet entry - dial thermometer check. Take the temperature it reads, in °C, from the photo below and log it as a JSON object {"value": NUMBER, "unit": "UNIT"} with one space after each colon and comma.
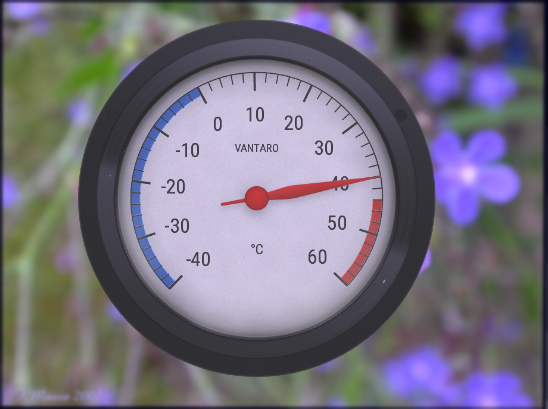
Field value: {"value": 40, "unit": "°C"}
